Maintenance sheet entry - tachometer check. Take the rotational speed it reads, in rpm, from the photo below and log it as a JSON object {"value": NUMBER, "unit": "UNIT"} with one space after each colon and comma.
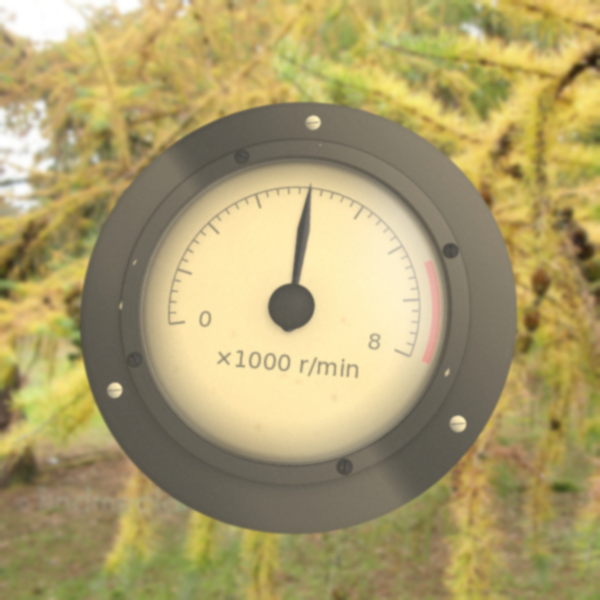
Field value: {"value": 4000, "unit": "rpm"}
